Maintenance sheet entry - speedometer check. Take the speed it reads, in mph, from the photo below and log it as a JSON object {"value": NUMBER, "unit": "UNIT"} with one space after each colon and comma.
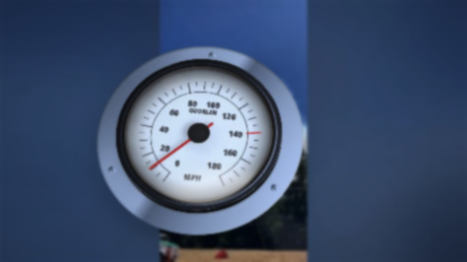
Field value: {"value": 10, "unit": "mph"}
